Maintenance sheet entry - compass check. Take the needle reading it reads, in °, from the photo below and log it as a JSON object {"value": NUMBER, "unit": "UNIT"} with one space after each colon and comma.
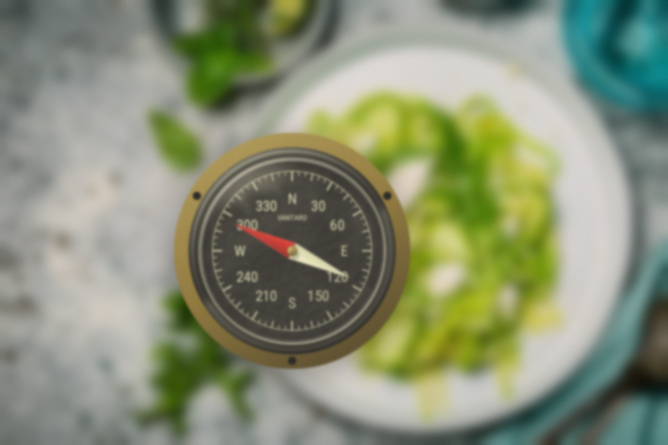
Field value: {"value": 295, "unit": "°"}
